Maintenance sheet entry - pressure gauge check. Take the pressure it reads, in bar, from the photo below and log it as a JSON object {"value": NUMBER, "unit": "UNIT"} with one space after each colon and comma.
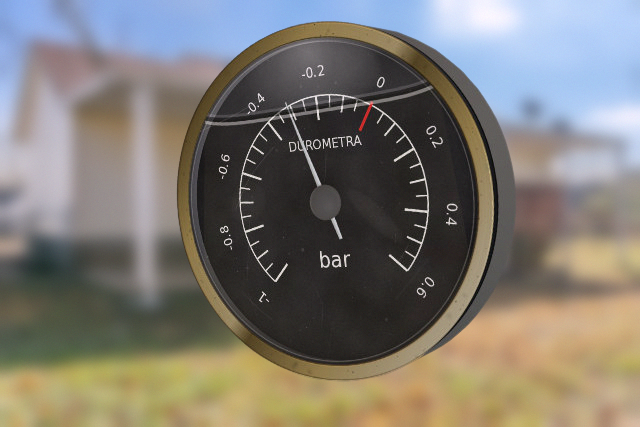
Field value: {"value": -0.3, "unit": "bar"}
